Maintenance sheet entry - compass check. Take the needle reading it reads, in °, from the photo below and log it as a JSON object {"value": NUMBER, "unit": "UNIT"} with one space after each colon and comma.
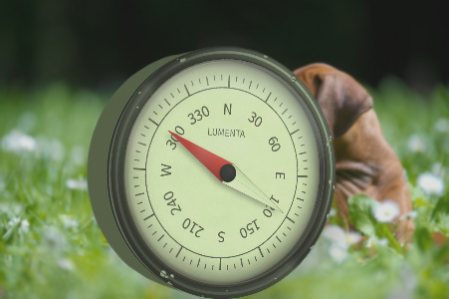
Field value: {"value": 300, "unit": "°"}
